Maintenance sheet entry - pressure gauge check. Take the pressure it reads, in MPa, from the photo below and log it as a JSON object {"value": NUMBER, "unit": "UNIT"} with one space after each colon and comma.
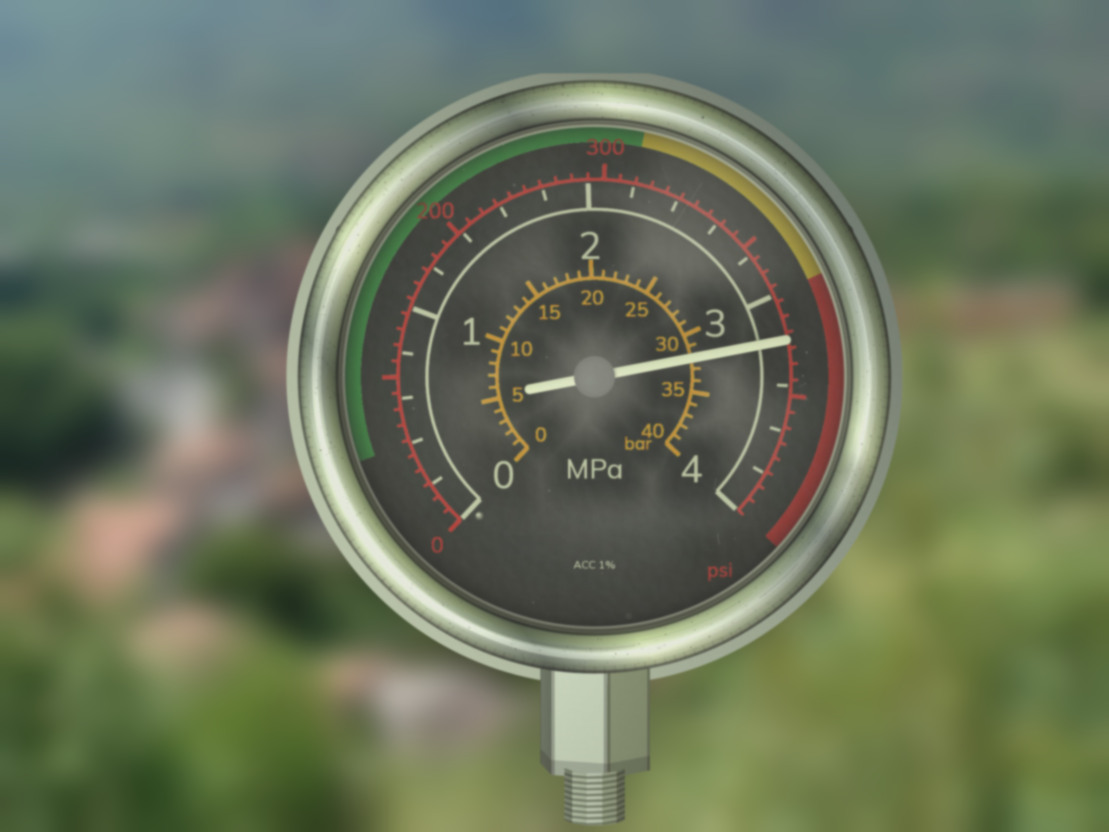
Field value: {"value": 3.2, "unit": "MPa"}
